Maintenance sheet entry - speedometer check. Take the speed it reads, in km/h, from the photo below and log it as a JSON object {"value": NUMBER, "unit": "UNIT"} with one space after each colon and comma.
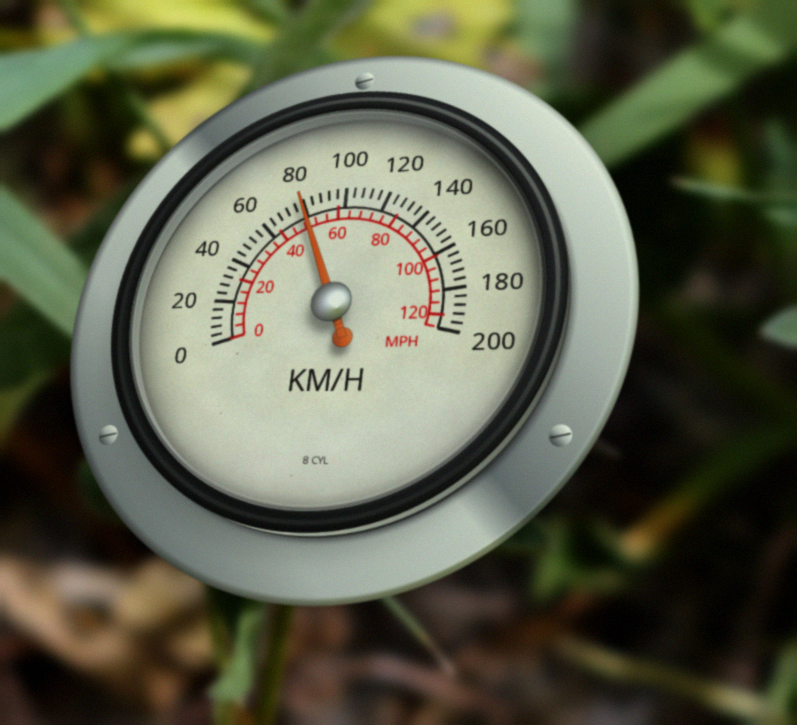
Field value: {"value": 80, "unit": "km/h"}
